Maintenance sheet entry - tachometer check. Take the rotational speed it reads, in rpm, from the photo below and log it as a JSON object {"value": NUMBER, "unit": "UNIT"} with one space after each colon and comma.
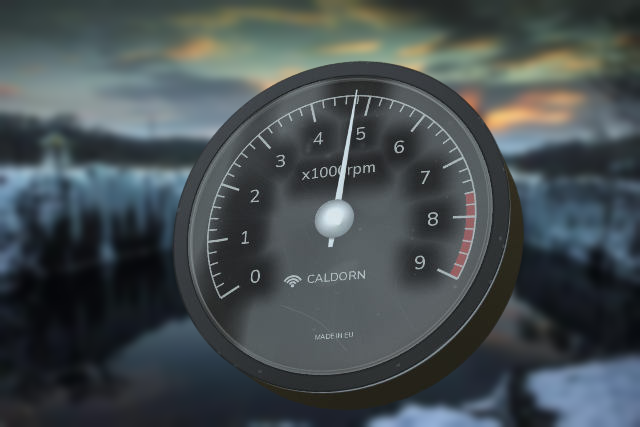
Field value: {"value": 4800, "unit": "rpm"}
